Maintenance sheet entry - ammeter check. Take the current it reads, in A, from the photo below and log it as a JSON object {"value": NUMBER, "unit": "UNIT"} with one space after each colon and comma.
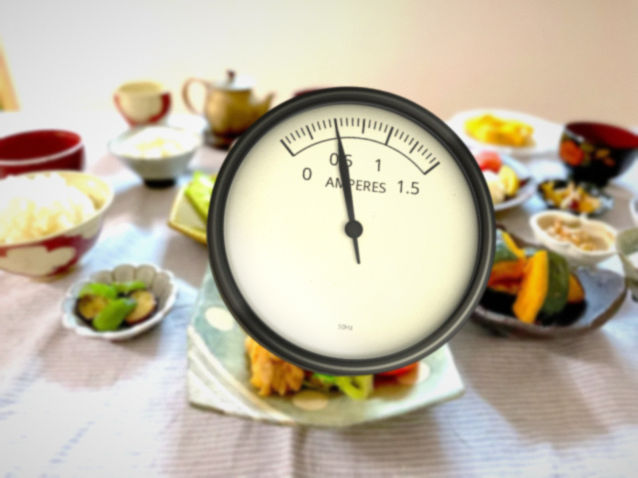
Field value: {"value": 0.5, "unit": "A"}
